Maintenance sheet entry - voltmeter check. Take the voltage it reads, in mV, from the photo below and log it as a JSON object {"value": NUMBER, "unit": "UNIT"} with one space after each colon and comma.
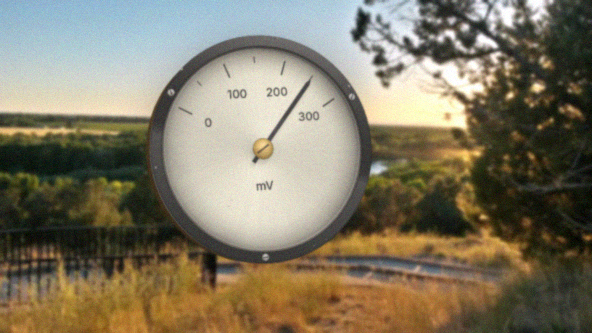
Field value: {"value": 250, "unit": "mV"}
